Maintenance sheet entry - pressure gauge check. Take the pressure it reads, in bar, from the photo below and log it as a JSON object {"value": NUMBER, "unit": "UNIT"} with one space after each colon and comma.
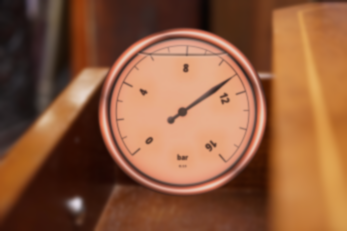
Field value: {"value": 11, "unit": "bar"}
